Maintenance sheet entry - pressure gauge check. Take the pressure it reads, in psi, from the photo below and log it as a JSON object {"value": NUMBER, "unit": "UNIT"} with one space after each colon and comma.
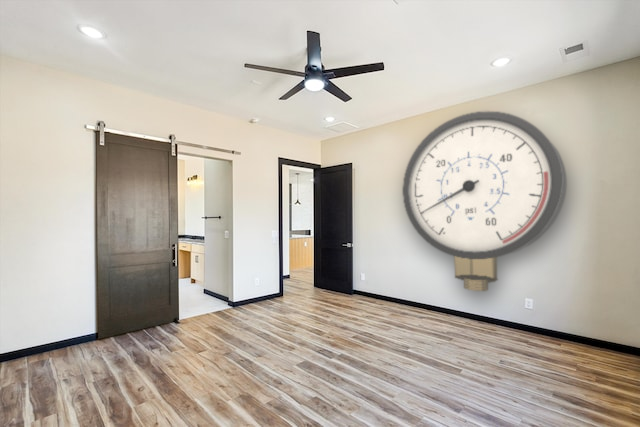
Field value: {"value": 6, "unit": "psi"}
